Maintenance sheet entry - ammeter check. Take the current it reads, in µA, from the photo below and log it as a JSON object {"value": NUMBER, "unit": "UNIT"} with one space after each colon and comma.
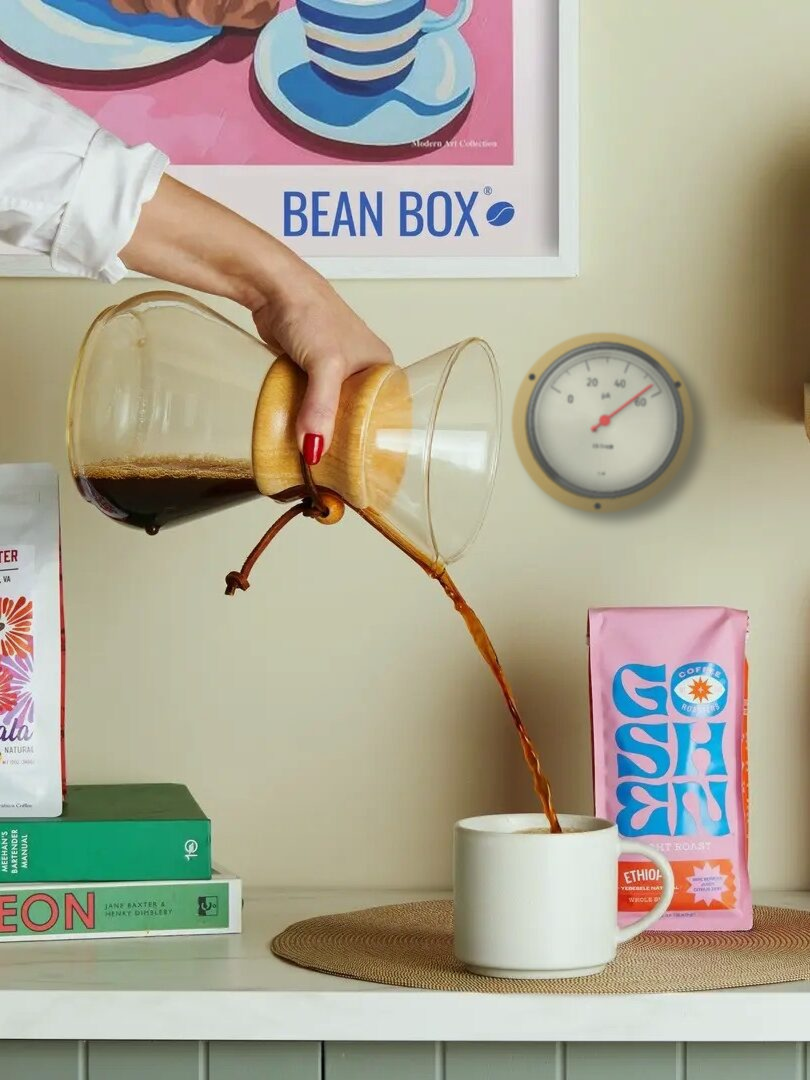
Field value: {"value": 55, "unit": "µA"}
